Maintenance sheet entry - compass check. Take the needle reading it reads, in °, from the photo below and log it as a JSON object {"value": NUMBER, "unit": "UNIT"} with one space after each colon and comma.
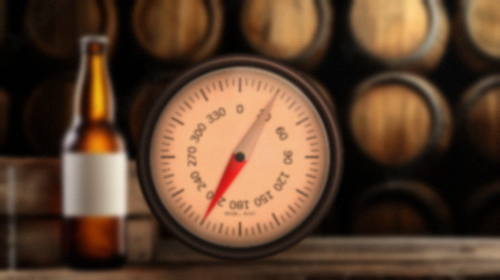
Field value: {"value": 210, "unit": "°"}
